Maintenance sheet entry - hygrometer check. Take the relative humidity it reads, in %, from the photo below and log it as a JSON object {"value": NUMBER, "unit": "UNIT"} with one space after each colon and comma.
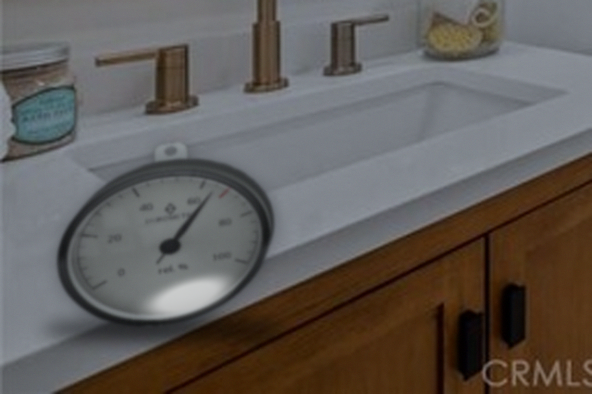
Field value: {"value": 64, "unit": "%"}
